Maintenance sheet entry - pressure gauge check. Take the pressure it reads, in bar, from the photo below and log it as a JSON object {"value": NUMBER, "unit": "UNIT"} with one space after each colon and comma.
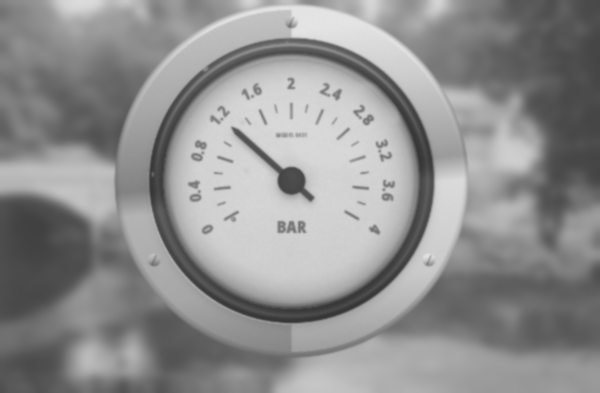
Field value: {"value": 1.2, "unit": "bar"}
